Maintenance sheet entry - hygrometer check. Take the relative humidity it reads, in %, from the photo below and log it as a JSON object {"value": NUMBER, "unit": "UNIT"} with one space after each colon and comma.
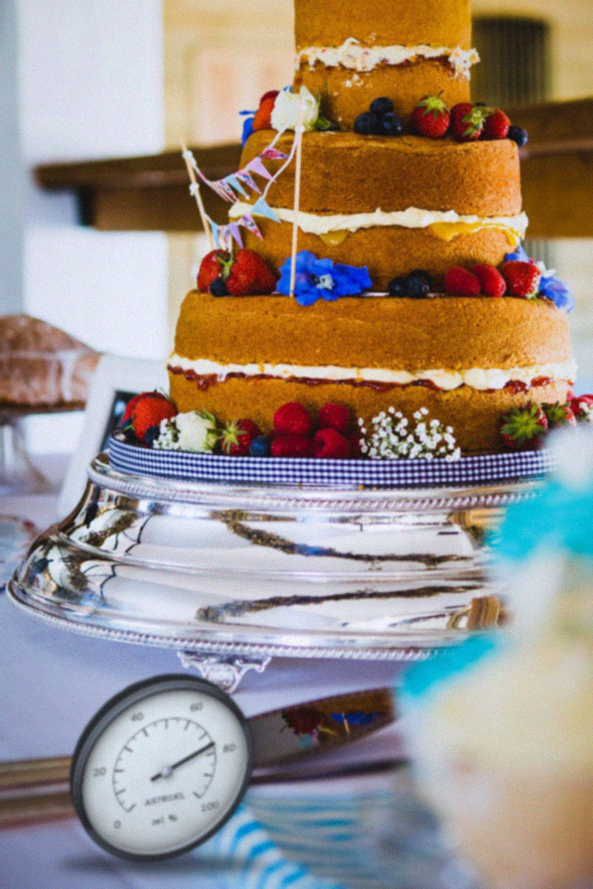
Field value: {"value": 75, "unit": "%"}
